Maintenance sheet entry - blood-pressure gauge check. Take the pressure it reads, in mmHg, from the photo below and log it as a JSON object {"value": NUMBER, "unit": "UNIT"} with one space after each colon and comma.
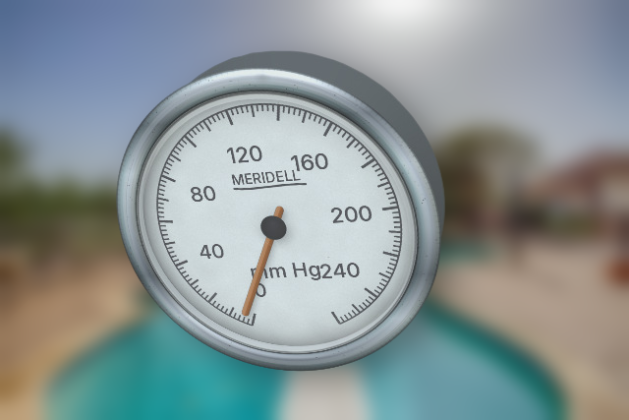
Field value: {"value": 4, "unit": "mmHg"}
